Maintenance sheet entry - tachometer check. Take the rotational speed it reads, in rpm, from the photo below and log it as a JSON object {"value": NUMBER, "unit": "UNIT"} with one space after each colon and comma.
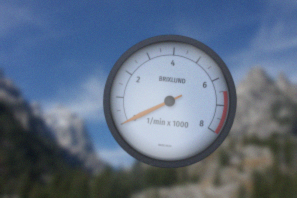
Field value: {"value": 0, "unit": "rpm"}
